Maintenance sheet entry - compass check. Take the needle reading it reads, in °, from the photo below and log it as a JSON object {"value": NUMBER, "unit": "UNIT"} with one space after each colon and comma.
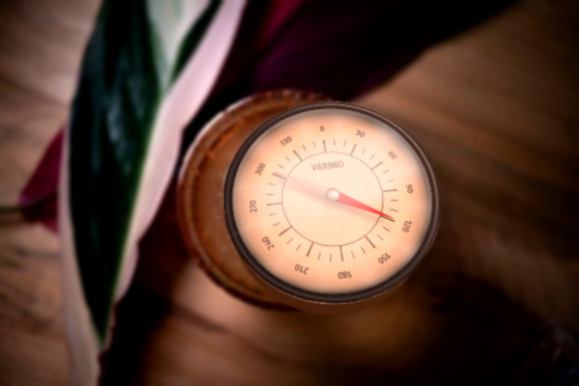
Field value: {"value": 120, "unit": "°"}
